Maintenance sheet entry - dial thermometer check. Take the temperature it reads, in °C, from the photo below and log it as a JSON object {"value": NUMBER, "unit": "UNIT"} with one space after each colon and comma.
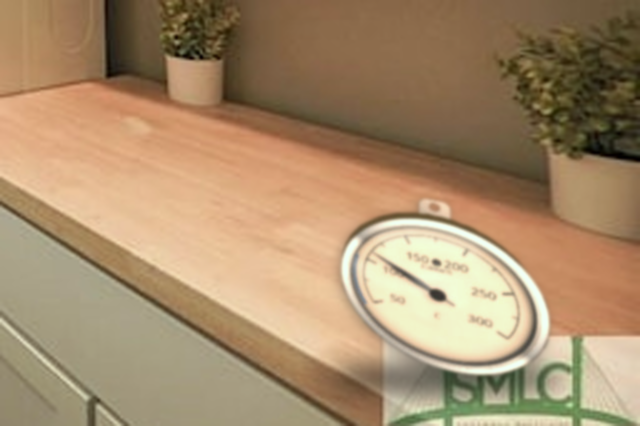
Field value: {"value": 112.5, "unit": "°C"}
